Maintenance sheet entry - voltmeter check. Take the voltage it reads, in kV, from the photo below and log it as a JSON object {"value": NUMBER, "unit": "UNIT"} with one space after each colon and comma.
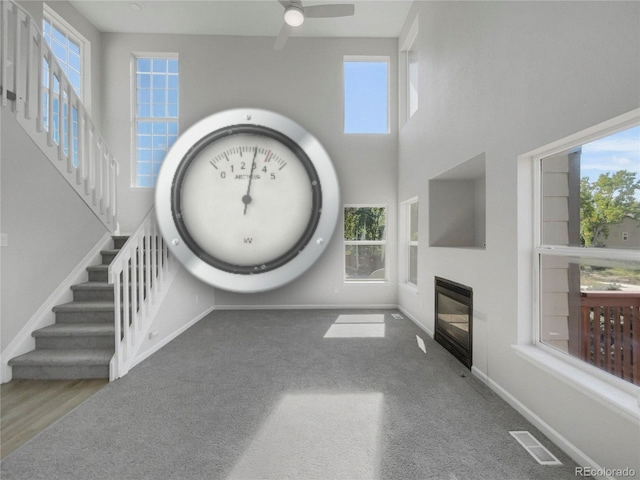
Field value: {"value": 3, "unit": "kV"}
